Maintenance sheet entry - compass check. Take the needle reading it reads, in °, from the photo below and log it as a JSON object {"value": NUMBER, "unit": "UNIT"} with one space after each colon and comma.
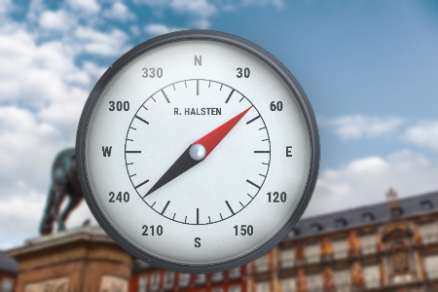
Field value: {"value": 50, "unit": "°"}
